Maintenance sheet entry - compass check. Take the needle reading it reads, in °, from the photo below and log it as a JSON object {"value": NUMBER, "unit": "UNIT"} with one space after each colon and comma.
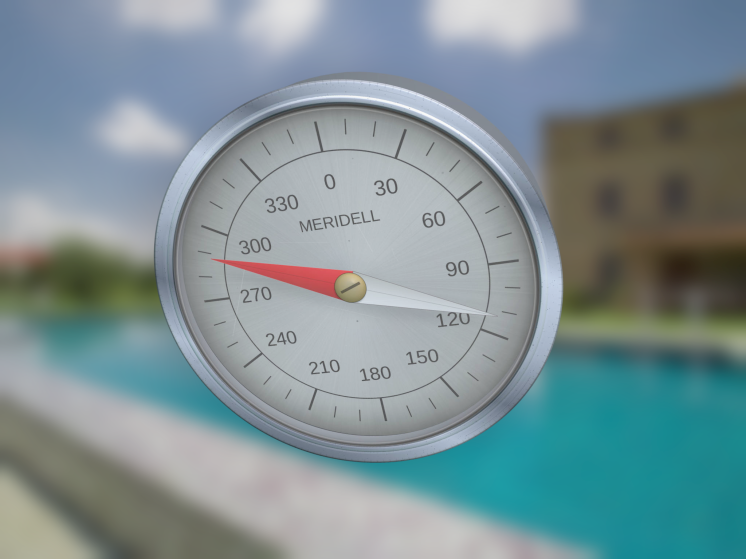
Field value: {"value": 290, "unit": "°"}
